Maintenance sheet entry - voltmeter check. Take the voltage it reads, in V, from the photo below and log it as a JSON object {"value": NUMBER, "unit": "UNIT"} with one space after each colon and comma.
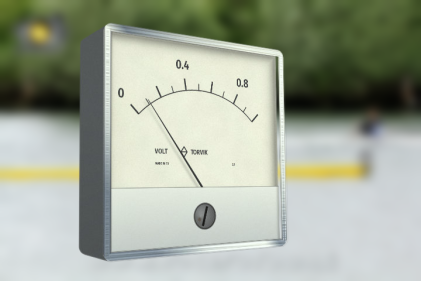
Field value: {"value": 0.1, "unit": "V"}
